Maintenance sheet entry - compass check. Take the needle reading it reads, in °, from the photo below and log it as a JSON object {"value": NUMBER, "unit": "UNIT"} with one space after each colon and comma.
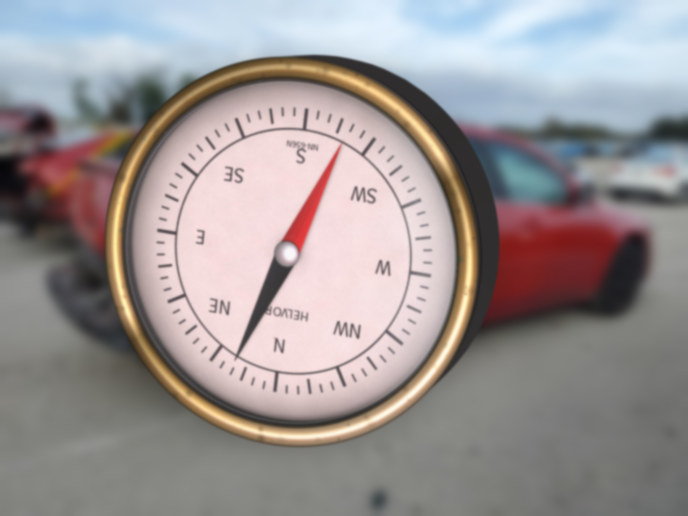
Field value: {"value": 200, "unit": "°"}
